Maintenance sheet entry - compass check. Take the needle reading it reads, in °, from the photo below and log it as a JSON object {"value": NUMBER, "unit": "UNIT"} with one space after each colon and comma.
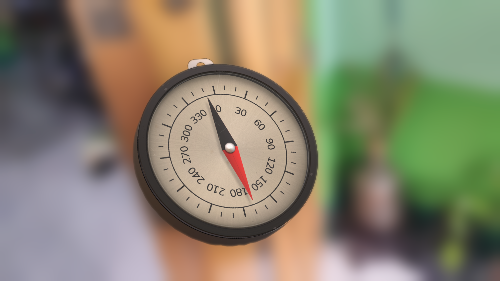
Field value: {"value": 170, "unit": "°"}
